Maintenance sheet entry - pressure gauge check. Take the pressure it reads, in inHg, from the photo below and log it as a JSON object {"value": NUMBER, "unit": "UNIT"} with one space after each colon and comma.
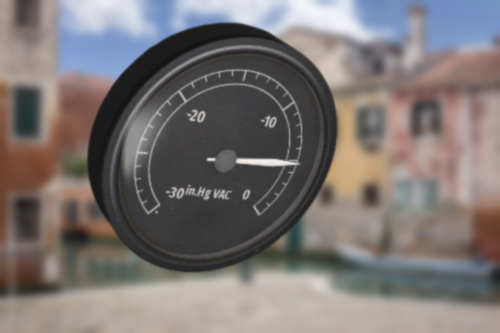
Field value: {"value": -5, "unit": "inHg"}
